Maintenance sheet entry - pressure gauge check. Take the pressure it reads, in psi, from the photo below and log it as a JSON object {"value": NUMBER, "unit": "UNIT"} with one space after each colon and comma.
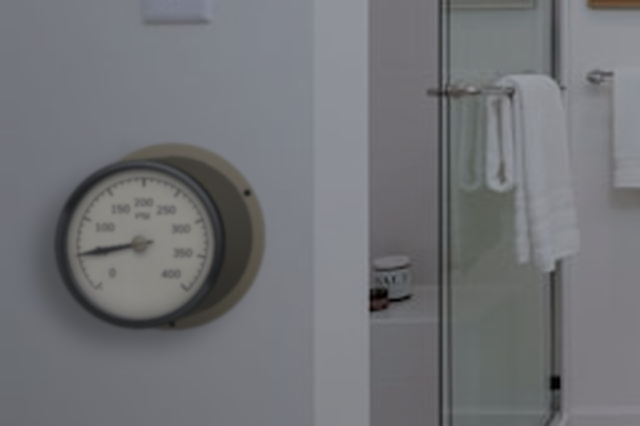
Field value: {"value": 50, "unit": "psi"}
